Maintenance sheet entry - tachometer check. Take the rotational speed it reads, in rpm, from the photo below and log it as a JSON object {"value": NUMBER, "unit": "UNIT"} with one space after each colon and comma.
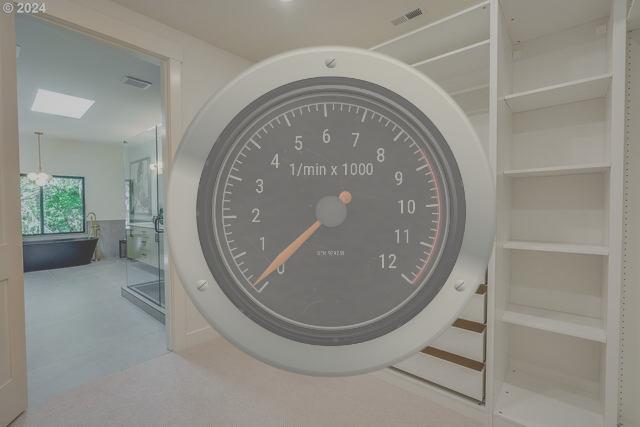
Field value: {"value": 200, "unit": "rpm"}
